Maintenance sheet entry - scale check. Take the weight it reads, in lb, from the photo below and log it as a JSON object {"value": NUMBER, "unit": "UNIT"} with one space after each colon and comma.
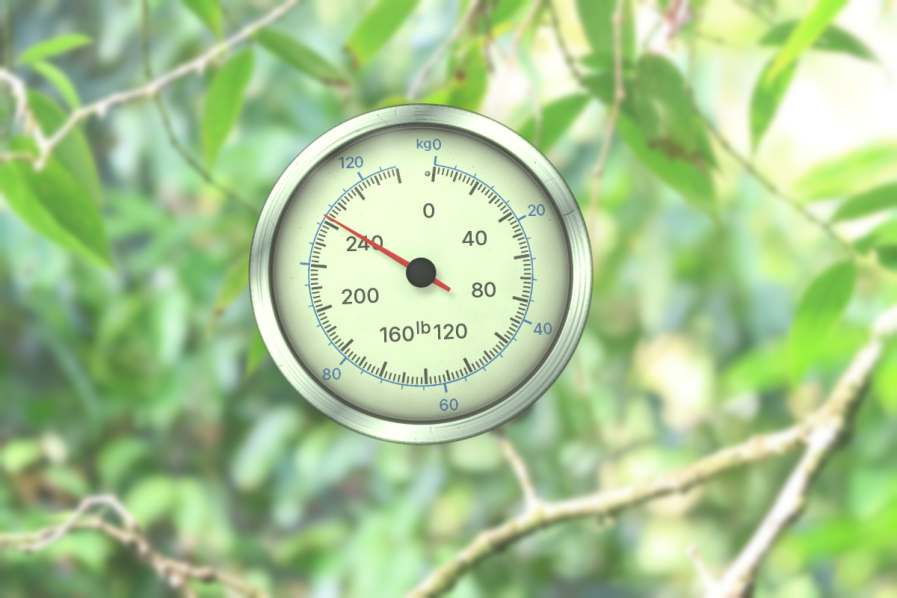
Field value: {"value": 242, "unit": "lb"}
